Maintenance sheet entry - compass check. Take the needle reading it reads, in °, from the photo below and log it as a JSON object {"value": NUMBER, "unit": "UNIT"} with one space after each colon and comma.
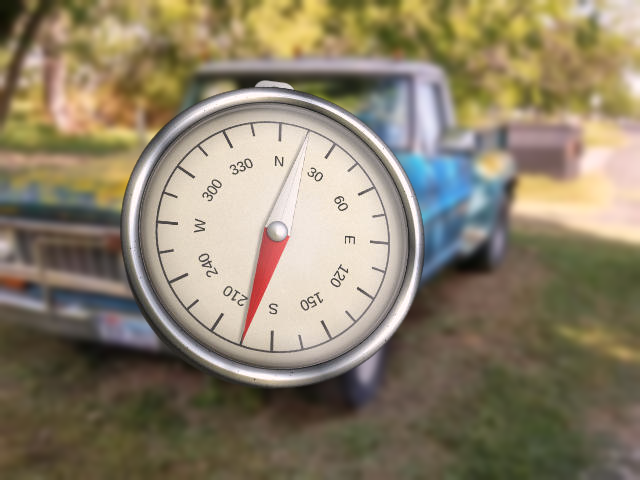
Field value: {"value": 195, "unit": "°"}
